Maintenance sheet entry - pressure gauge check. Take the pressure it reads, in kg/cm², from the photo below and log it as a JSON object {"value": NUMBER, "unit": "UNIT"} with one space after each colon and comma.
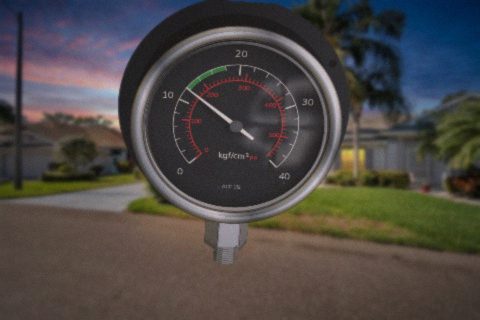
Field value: {"value": 12, "unit": "kg/cm²"}
